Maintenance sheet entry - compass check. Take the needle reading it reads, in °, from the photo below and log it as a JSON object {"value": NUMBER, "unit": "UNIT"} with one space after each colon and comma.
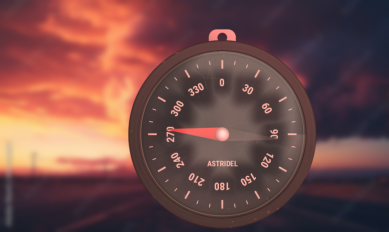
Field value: {"value": 275, "unit": "°"}
